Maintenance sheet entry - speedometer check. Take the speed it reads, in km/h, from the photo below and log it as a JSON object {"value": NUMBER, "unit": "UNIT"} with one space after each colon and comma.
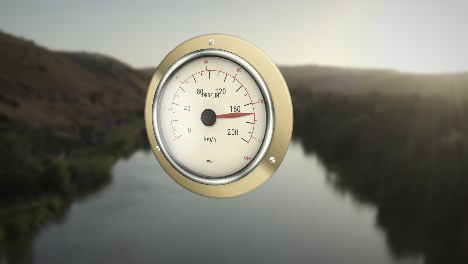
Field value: {"value": 170, "unit": "km/h"}
